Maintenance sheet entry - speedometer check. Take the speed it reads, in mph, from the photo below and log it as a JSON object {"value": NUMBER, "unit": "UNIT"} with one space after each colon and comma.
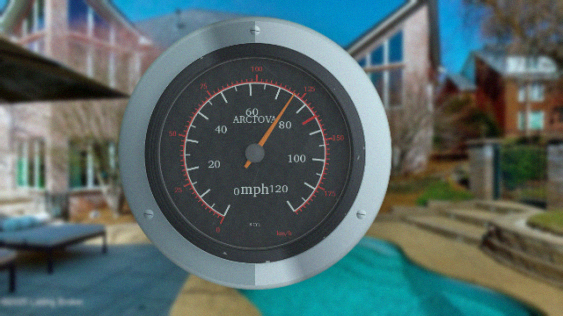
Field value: {"value": 75, "unit": "mph"}
